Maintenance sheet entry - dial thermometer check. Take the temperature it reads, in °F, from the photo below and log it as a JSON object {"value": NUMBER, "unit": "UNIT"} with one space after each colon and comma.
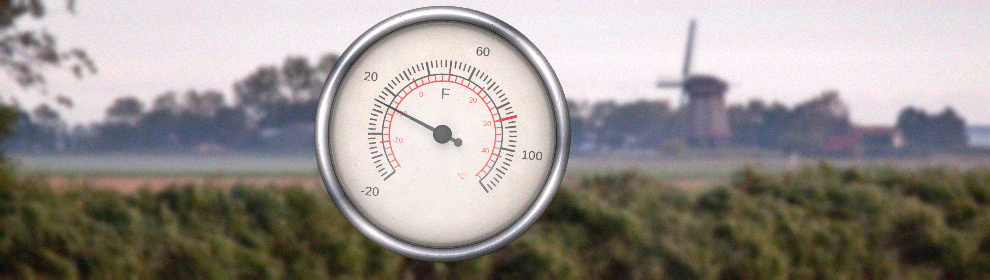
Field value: {"value": 14, "unit": "°F"}
